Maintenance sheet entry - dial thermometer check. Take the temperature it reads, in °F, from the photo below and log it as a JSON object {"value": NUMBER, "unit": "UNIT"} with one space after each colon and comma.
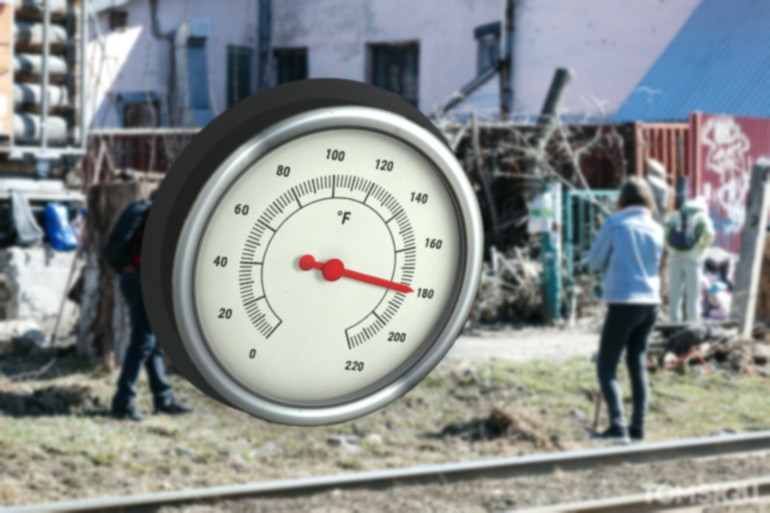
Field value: {"value": 180, "unit": "°F"}
